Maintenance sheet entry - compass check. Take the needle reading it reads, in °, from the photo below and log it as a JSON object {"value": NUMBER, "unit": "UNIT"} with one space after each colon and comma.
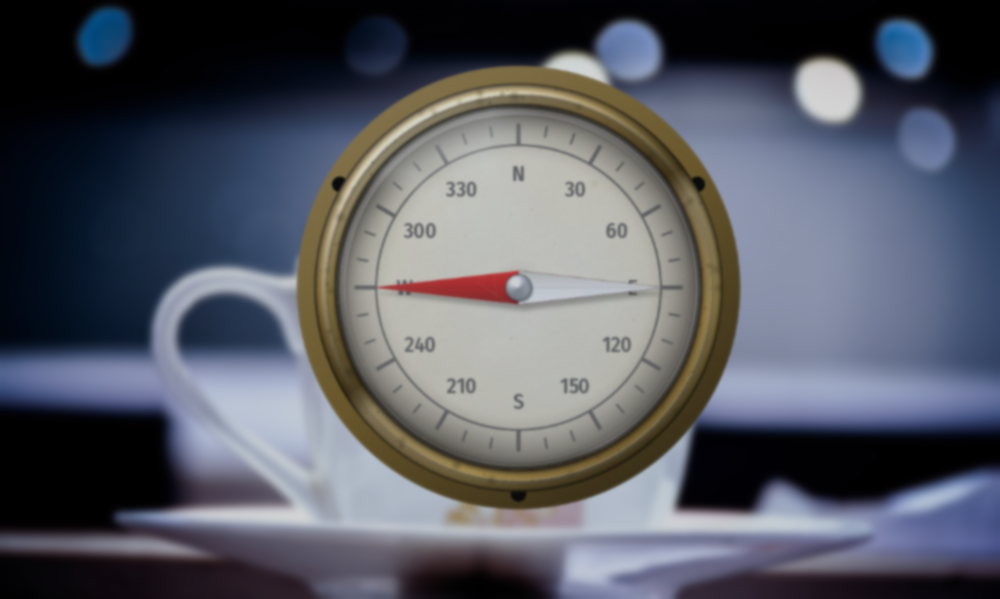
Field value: {"value": 270, "unit": "°"}
